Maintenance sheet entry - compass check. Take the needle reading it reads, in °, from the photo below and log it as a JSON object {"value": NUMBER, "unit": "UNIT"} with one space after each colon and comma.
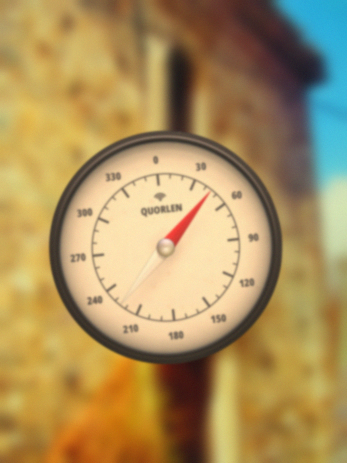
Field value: {"value": 45, "unit": "°"}
